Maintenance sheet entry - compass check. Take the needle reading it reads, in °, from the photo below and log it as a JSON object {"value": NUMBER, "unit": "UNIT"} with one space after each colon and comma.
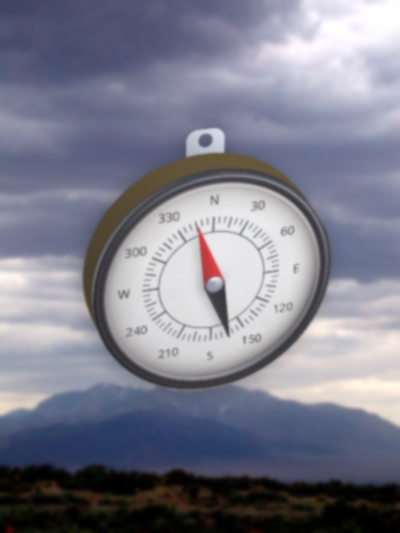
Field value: {"value": 345, "unit": "°"}
